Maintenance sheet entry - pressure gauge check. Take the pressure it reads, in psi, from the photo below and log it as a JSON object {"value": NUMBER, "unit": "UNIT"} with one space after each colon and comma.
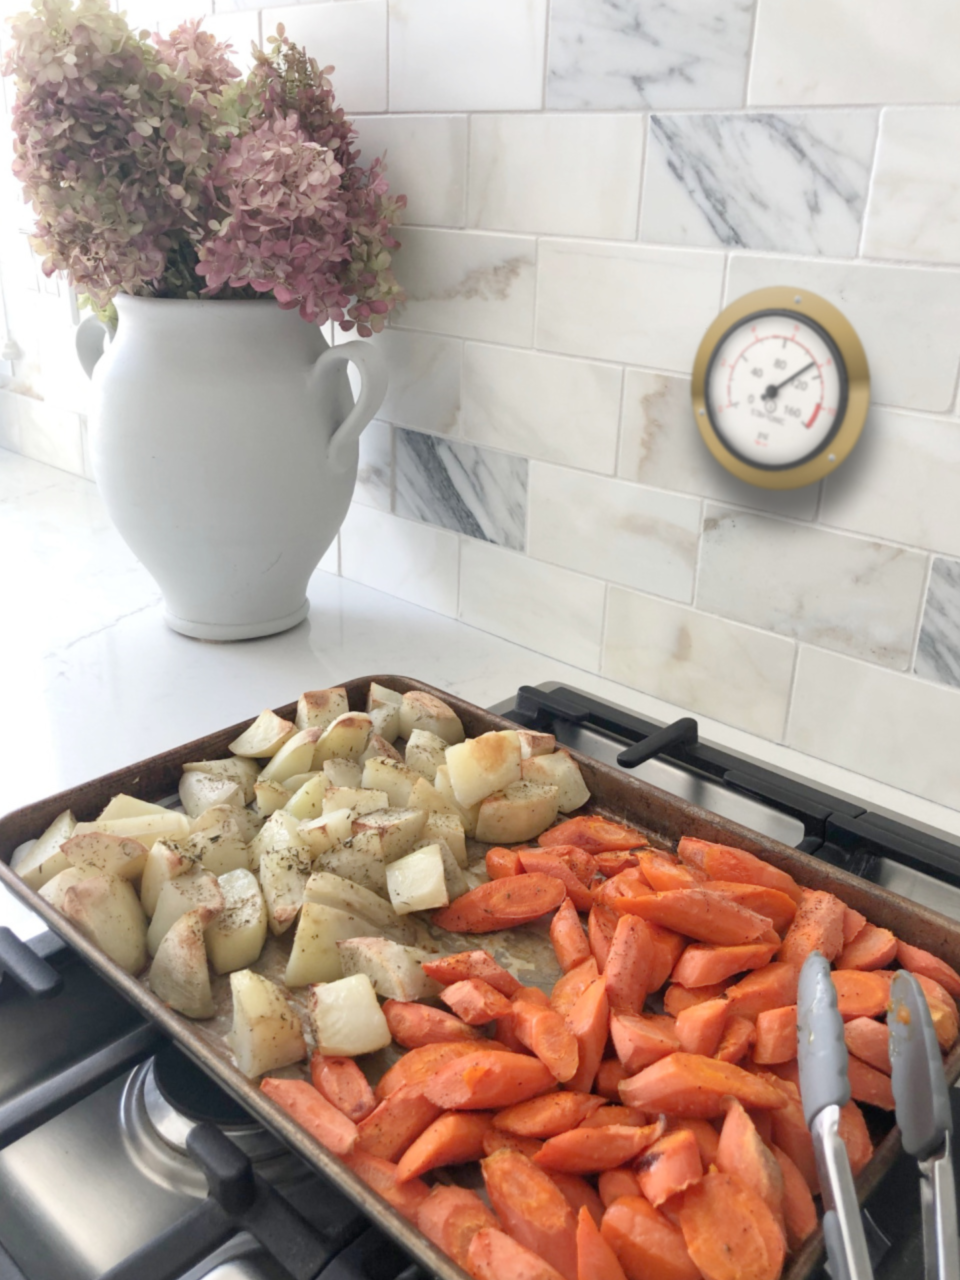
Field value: {"value": 110, "unit": "psi"}
